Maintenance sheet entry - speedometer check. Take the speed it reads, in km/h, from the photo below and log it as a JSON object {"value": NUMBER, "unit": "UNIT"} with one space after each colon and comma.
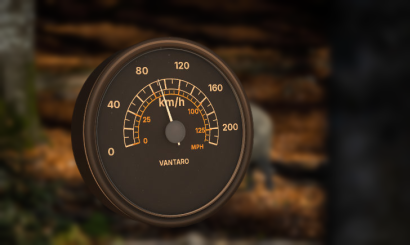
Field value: {"value": 90, "unit": "km/h"}
